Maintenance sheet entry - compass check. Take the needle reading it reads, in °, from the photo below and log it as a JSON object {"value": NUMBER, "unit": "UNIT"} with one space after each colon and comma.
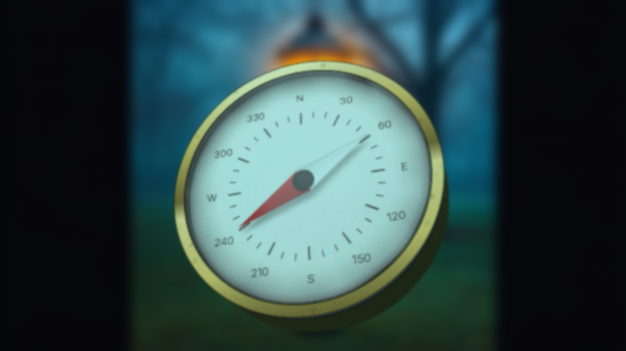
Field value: {"value": 240, "unit": "°"}
